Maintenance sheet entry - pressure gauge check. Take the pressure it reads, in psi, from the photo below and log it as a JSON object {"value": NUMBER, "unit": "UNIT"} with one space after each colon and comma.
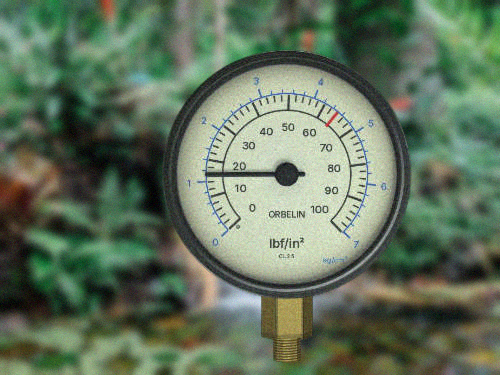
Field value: {"value": 16, "unit": "psi"}
